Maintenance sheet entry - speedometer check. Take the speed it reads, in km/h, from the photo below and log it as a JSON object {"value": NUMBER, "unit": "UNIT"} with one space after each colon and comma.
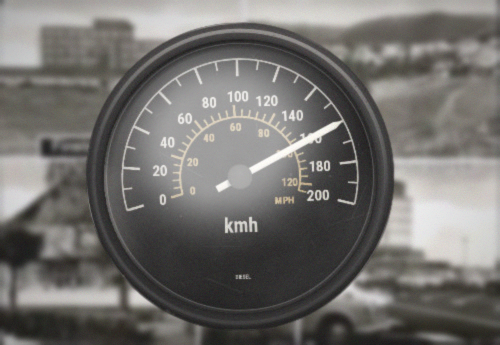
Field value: {"value": 160, "unit": "km/h"}
